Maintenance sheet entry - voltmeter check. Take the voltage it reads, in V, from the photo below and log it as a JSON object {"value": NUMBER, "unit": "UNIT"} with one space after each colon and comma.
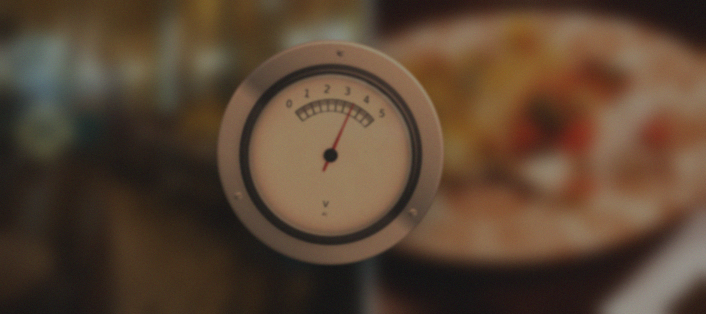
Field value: {"value": 3.5, "unit": "V"}
